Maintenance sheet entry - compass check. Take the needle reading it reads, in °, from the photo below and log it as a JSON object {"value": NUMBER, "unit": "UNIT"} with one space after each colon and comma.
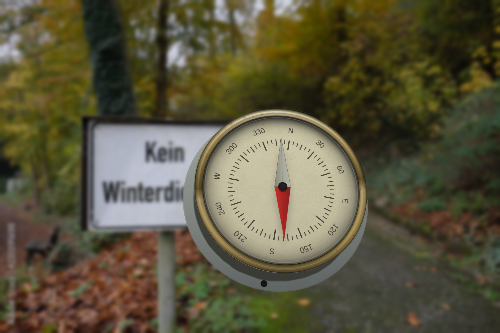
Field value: {"value": 170, "unit": "°"}
